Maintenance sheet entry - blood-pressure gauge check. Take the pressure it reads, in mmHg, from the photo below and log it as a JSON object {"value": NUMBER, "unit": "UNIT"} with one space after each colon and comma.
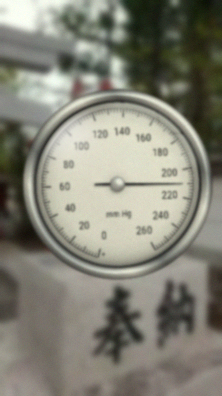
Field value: {"value": 210, "unit": "mmHg"}
